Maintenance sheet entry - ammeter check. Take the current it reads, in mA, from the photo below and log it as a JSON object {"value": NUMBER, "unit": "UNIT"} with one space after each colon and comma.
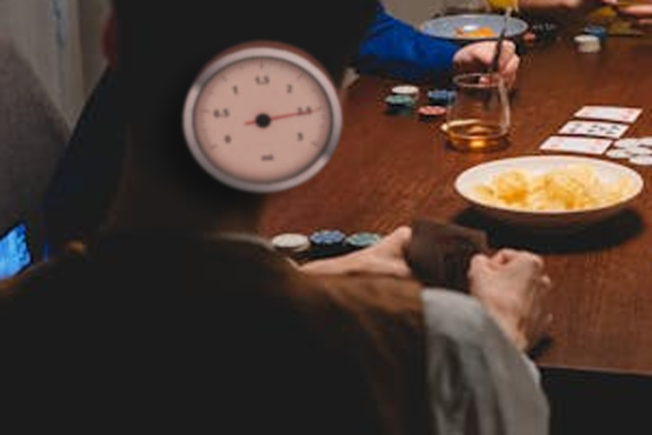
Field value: {"value": 2.5, "unit": "mA"}
